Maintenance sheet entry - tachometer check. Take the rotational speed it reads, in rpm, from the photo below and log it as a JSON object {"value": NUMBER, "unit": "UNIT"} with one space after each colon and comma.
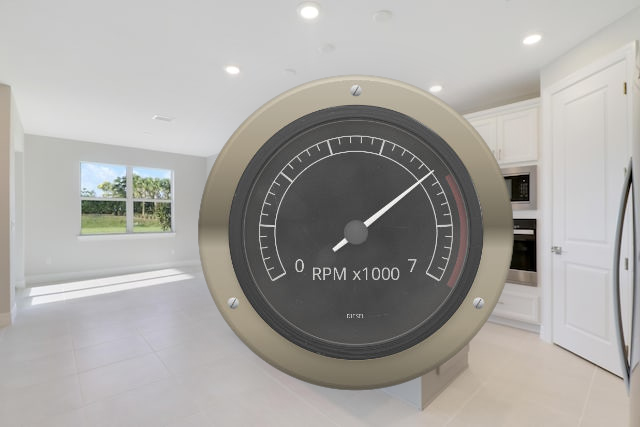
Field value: {"value": 5000, "unit": "rpm"}
